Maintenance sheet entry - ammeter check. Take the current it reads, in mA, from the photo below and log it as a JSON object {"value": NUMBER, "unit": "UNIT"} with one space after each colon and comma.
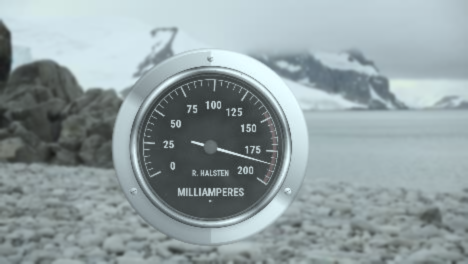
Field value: {"value": 185, "unit": "mA"}
